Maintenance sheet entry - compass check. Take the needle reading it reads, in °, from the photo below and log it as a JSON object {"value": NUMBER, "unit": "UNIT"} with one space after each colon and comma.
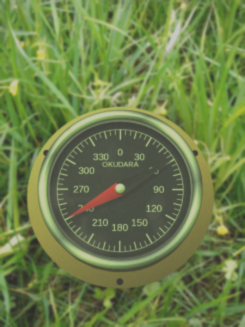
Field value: {"value": 240, "unit": "°"}
